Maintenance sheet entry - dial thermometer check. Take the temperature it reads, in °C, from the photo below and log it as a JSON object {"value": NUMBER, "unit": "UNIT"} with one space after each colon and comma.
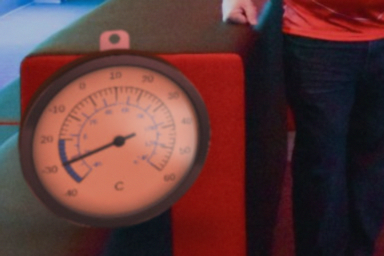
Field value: {"value": -30, "unit": "°C"}
